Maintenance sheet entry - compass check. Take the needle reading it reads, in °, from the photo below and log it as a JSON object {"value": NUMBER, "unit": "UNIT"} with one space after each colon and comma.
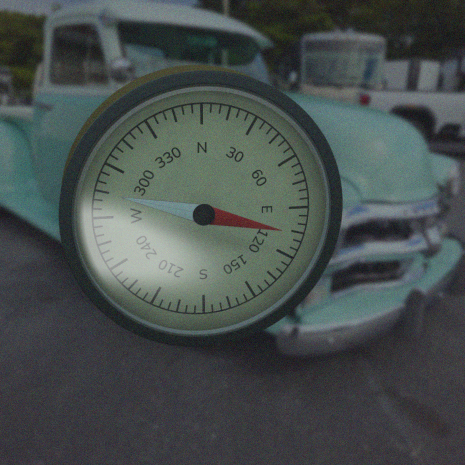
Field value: {"value": 105, "unit": "°"}
